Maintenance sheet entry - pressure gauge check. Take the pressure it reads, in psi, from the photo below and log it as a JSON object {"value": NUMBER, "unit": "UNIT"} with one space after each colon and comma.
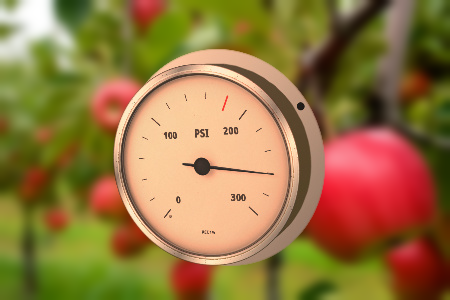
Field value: {"value": 260, "unit": "psi"}
